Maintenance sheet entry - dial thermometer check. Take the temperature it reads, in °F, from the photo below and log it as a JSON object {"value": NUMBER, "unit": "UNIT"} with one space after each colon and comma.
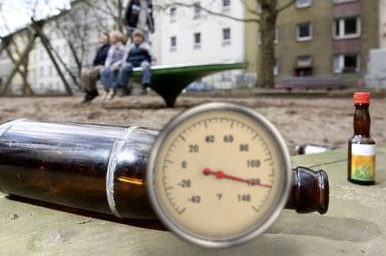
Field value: {"value": 120, "unit": "°F"}
